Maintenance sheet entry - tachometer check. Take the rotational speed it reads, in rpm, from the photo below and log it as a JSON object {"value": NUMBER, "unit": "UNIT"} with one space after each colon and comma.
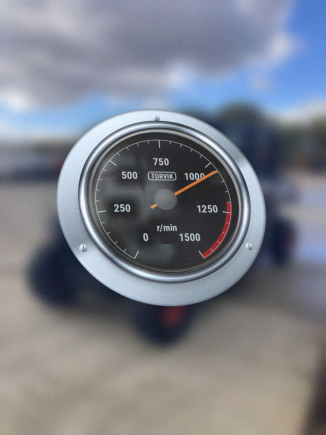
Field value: {"value": 1050, "unit": "rpm"}
